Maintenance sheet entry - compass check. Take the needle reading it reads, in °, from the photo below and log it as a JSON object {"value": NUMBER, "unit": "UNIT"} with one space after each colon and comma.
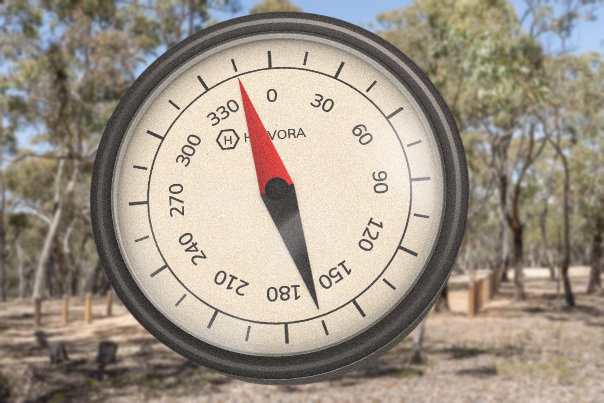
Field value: {"value": 345, "unit": "°"}
